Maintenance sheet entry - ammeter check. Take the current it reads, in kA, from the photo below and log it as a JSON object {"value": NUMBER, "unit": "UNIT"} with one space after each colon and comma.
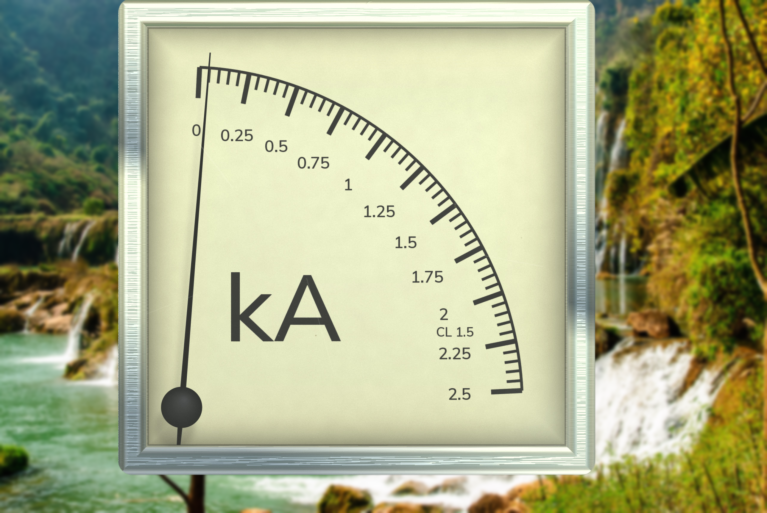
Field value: {"value": 0.05, "unit": "kA"}
